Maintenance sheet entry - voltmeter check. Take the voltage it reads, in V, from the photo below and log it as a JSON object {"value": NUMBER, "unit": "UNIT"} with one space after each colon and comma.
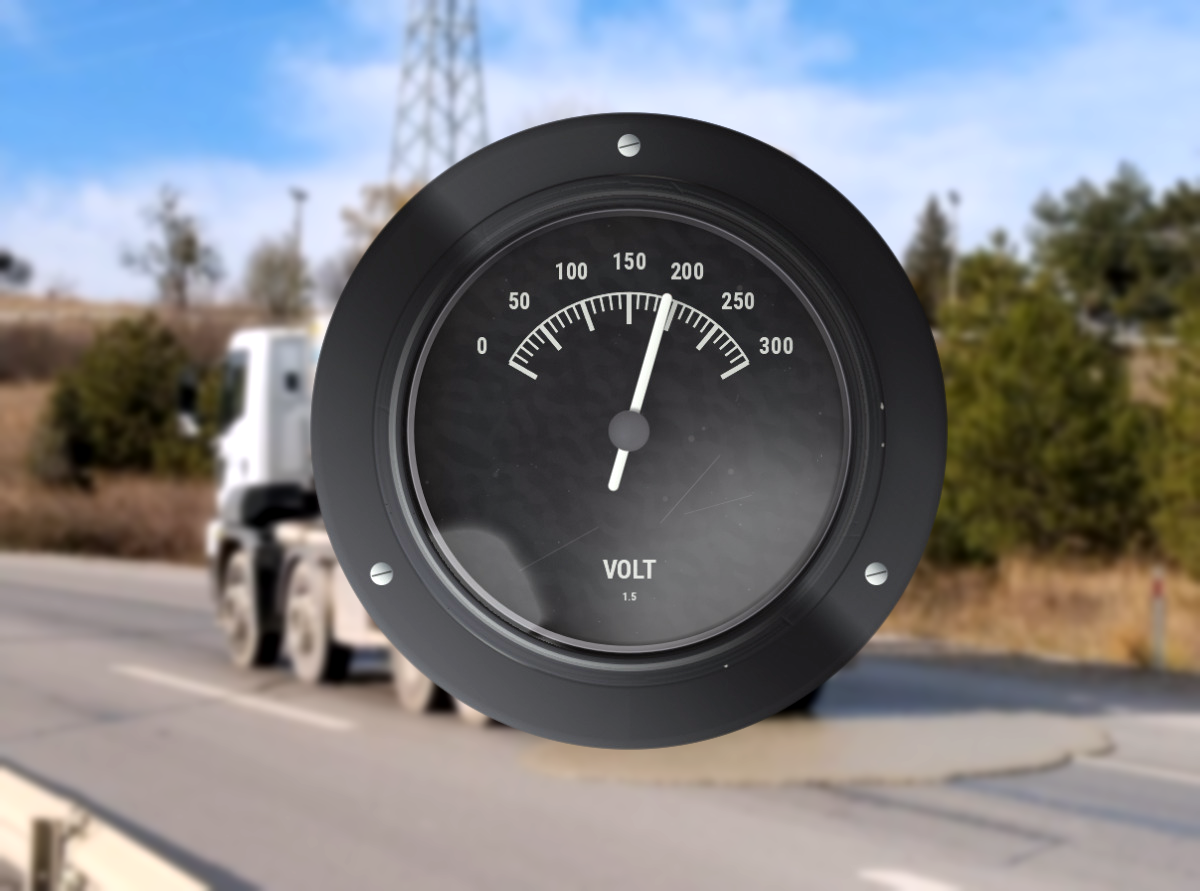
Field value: {"value": 190, "unit": "V"}
